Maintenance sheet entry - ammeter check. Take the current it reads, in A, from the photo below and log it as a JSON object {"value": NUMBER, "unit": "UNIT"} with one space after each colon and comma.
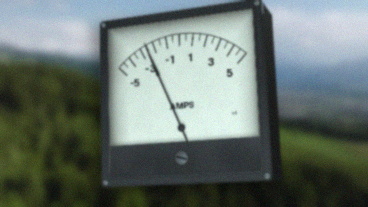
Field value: {"value": -2.5, "unit": "A"}
